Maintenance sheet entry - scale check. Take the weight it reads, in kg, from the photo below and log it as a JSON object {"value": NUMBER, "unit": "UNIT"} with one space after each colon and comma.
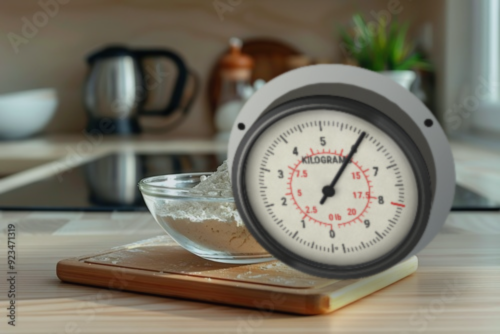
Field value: {"value": 6, "unit": "kg"}
